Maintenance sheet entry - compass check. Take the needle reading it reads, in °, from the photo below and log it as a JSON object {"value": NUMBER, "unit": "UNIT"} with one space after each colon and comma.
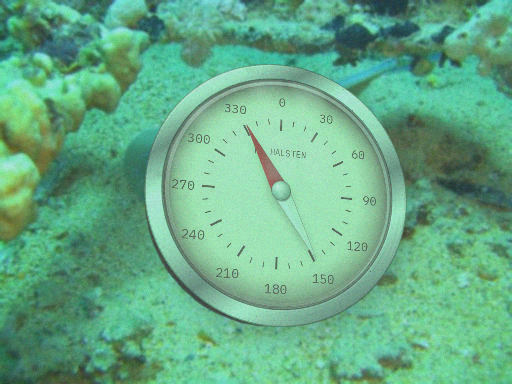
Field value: {"value": 330, "unit": "°"}
